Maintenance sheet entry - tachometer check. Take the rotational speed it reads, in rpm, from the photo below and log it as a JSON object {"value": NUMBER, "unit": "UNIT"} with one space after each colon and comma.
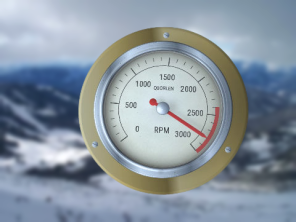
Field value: {"value": 2800, "unit": "rpm"}
